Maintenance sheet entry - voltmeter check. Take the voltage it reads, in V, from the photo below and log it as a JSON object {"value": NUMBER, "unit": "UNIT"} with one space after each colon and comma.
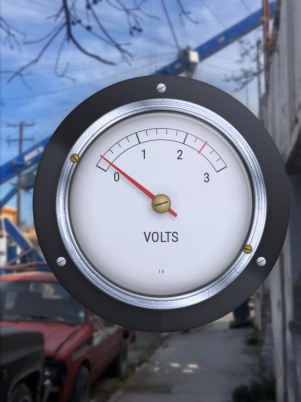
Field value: {"value": 0.2, "unit": "V"}
